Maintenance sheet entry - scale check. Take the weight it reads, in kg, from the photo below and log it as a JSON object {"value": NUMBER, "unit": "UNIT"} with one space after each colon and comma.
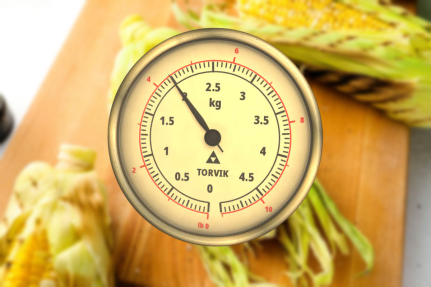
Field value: {"value": 2, "unit": "kg"}
